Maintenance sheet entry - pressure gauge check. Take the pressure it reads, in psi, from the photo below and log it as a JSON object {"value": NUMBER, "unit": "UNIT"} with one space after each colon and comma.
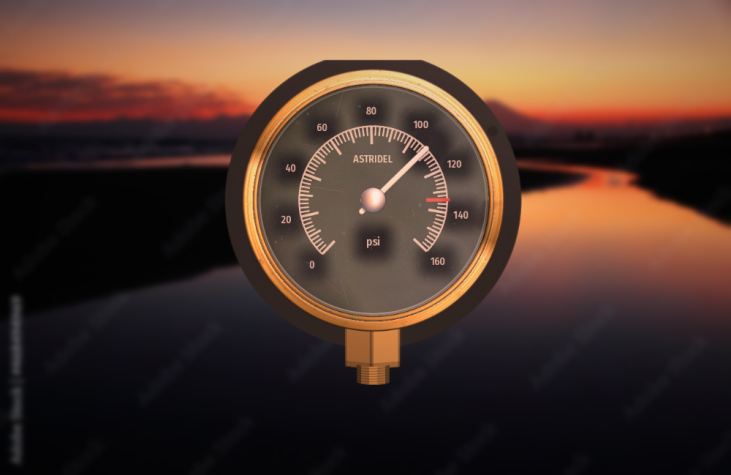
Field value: {"value": 108, "unit": "psi"}
